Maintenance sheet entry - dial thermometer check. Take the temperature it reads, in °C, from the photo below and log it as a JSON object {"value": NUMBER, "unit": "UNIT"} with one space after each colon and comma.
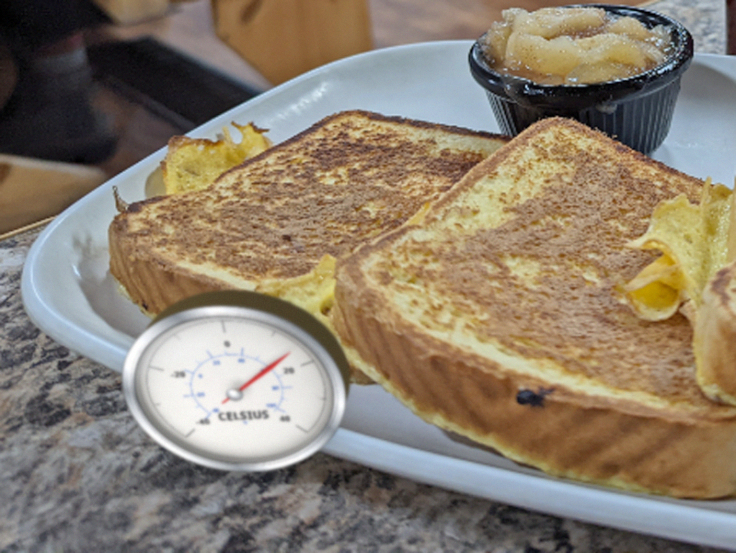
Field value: {"value": 15, "unit": "°C"}
